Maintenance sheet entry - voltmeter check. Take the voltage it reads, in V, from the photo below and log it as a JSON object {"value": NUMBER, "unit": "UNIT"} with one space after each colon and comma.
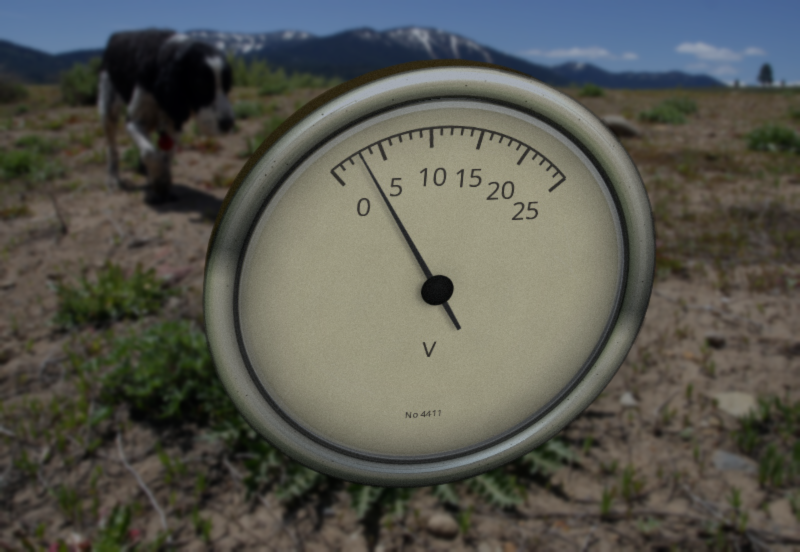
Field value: {"value": 3, "unit": "V"}
